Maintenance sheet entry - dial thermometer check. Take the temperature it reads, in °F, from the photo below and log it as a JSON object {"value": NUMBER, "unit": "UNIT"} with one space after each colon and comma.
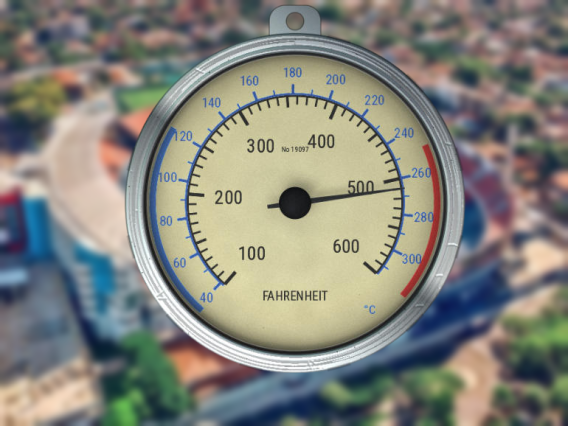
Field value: {"value": 510, "unit": "°F"}
